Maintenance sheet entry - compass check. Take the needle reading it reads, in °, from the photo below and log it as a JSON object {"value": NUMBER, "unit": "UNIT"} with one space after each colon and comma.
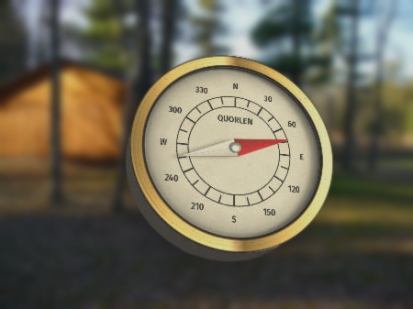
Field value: {"value": 75, "unit": "°"}
